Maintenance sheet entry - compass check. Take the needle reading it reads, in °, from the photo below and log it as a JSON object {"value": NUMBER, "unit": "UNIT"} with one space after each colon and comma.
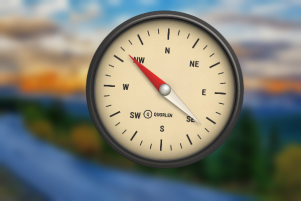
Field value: {"value": 310, "unit": "°"}
